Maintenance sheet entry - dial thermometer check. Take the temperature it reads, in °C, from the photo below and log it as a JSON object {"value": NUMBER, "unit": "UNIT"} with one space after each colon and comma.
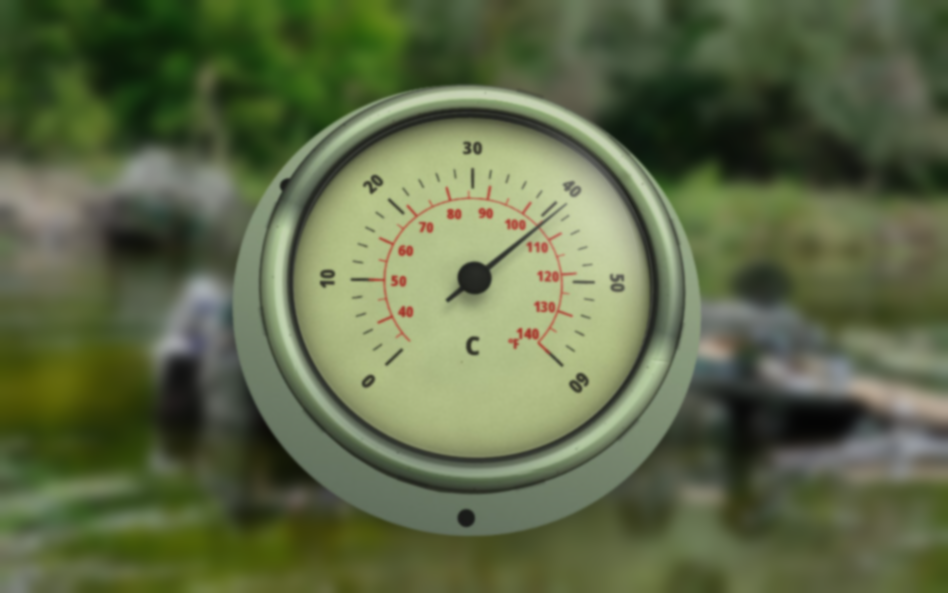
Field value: {"value": 41, "unit": "°C"}
